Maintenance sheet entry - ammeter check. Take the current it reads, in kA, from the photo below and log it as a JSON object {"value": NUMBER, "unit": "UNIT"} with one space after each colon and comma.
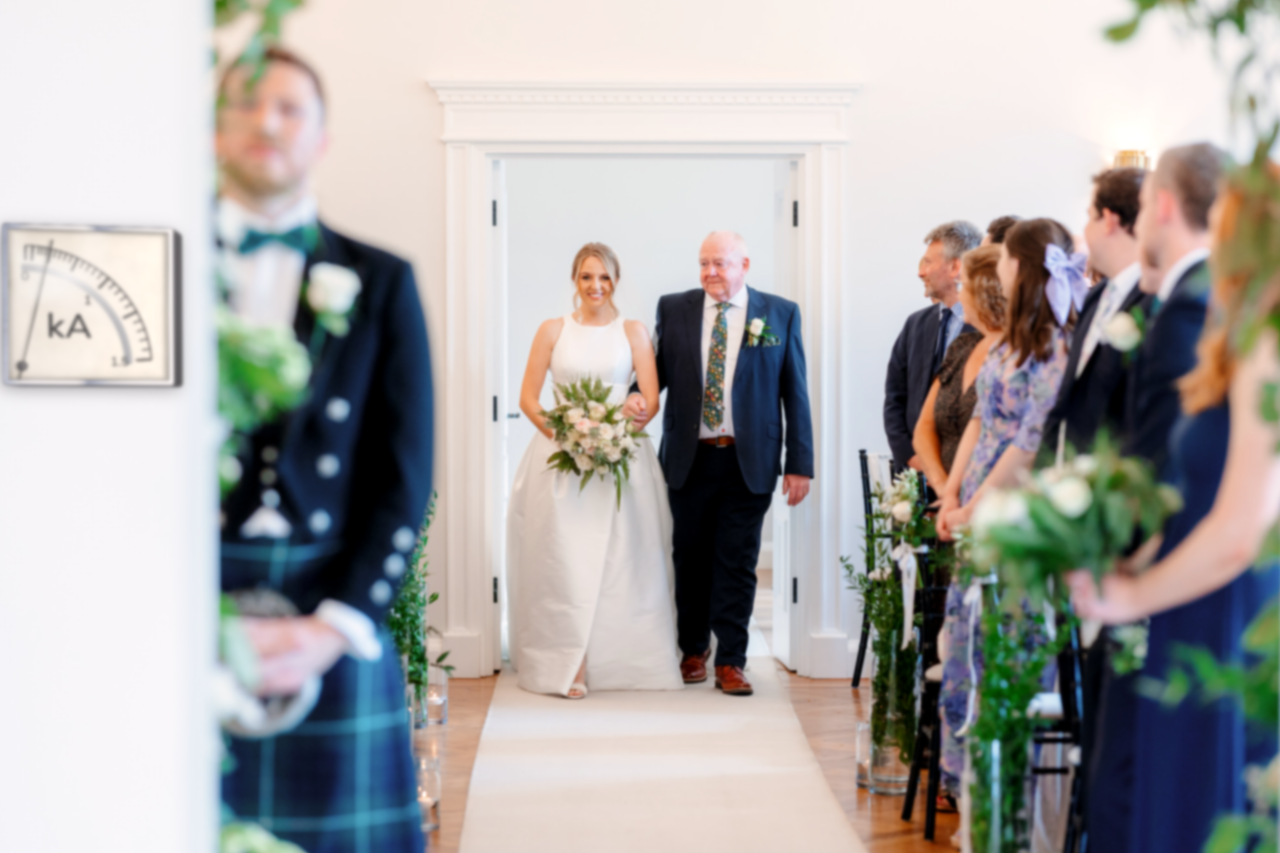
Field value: {"value": 0.5, "unit": "kA"}
